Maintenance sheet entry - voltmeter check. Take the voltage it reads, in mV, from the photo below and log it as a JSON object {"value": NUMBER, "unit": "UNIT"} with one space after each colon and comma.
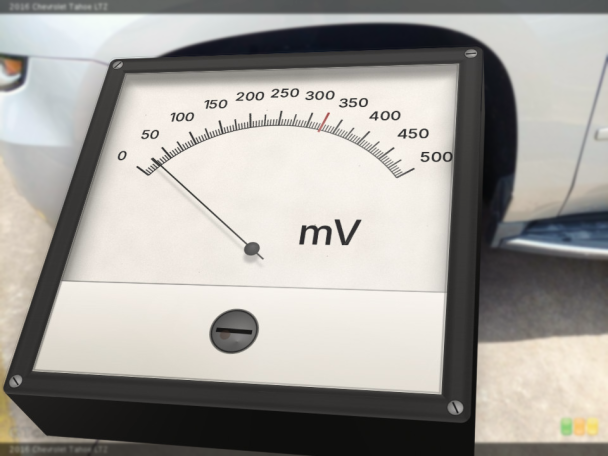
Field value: {"value": 25, "unit": "mV"}
